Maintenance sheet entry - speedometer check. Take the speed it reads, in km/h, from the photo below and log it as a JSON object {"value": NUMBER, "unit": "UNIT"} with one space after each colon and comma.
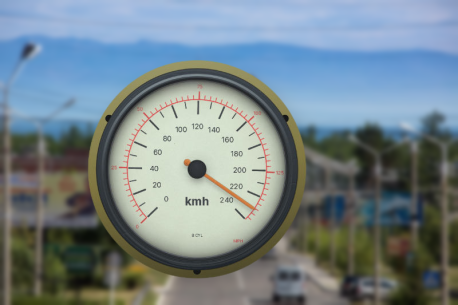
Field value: {"value": 230, "unit": "km/h"}
